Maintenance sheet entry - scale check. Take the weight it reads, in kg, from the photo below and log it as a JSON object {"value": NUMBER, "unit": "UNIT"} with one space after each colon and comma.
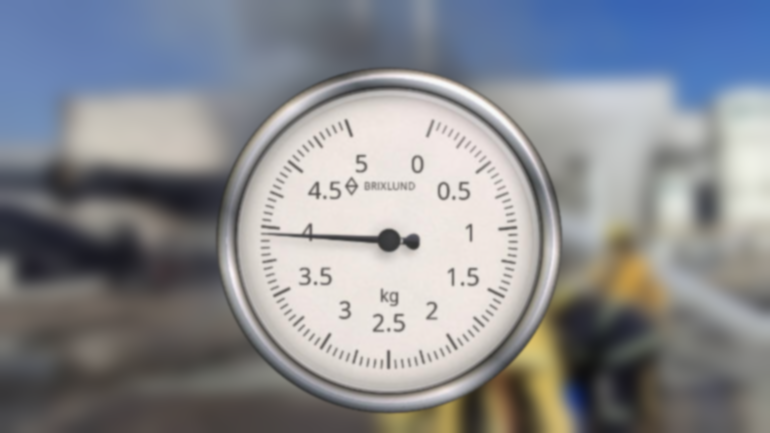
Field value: {"value": 3.95, "unit": "kg"}
